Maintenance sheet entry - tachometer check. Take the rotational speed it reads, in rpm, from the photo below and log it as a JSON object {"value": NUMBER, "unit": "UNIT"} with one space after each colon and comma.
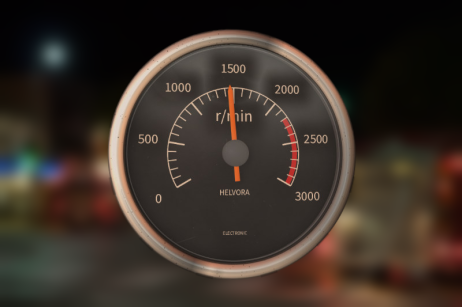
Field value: {"value": 1450, "unit": "rpm"}
